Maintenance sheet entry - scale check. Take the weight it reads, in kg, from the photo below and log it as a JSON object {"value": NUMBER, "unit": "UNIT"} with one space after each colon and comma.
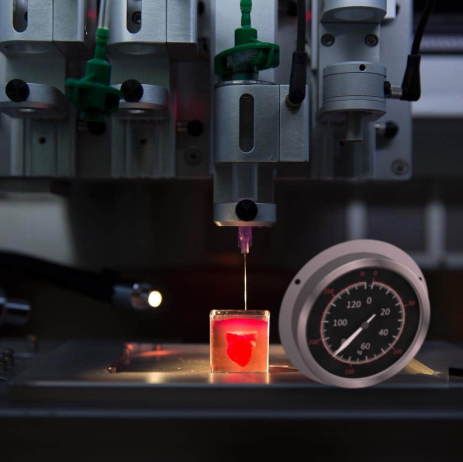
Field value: {"value": 80, "unit": "kg"}
